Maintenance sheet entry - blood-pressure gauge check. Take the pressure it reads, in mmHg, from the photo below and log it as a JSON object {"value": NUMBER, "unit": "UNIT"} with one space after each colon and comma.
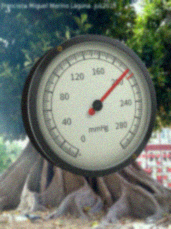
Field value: {"value": 200, "unit": "mmHg"}
